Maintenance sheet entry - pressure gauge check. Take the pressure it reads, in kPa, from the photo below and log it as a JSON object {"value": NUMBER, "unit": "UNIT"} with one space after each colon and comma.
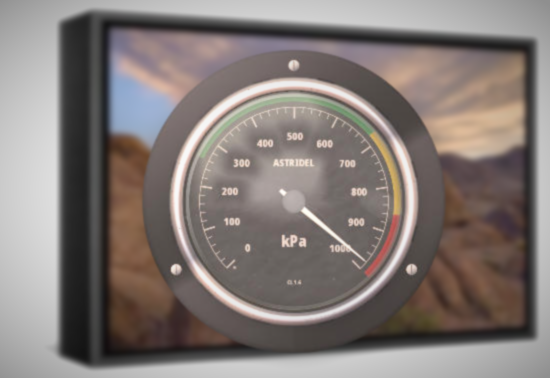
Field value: {"value": 980, "unit": "kPa"}
